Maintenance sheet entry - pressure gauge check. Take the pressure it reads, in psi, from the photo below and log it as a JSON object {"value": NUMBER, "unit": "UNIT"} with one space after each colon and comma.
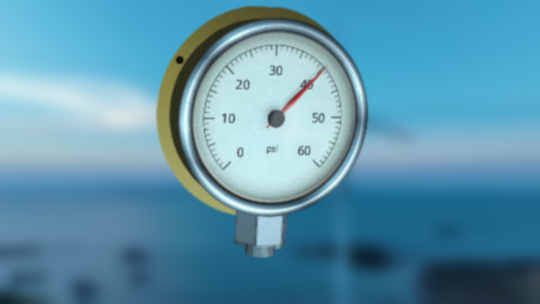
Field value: {"value": 40, "unit": "psi"}
